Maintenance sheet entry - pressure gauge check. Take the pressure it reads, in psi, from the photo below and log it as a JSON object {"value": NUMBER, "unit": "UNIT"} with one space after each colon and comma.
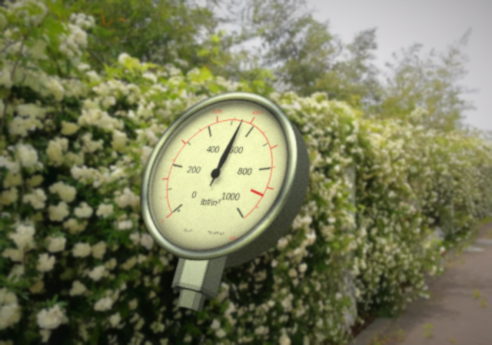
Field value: {"value": 550, "unit": "psi"}
